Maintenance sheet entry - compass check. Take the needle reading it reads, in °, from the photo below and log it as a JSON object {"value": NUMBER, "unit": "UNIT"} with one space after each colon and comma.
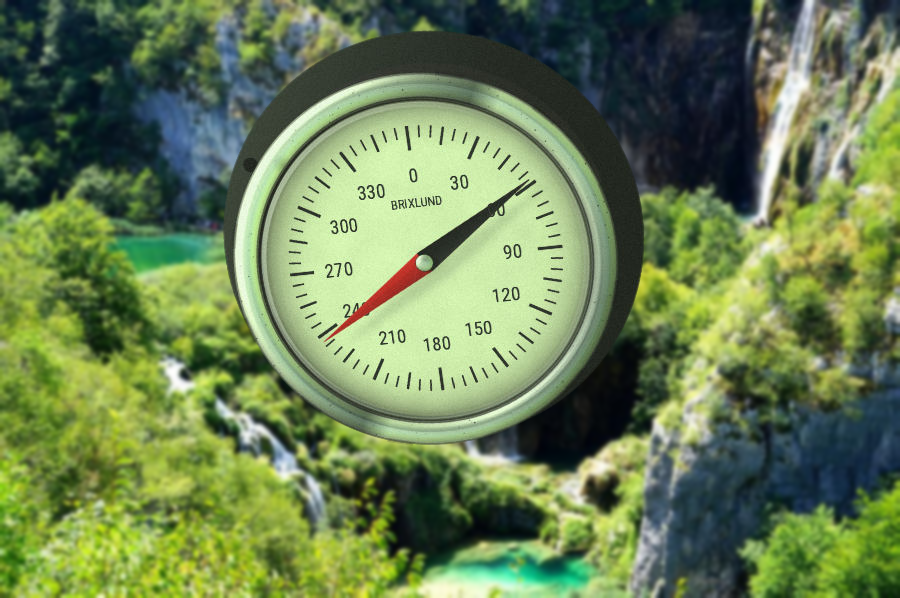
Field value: {"value": 237.5, "unit": "°"}
